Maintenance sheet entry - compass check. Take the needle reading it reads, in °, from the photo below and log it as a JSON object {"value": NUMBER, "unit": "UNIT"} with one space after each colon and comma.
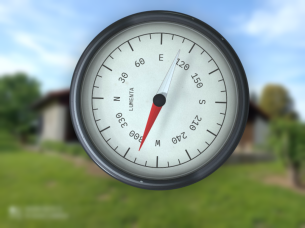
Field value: {"value": 290, "unit": "°"}
